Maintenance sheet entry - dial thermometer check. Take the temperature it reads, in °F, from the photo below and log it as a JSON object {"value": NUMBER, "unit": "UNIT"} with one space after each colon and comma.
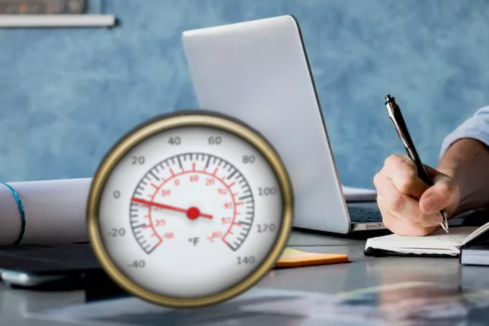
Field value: {"value": 0, "unit": "°F"}
